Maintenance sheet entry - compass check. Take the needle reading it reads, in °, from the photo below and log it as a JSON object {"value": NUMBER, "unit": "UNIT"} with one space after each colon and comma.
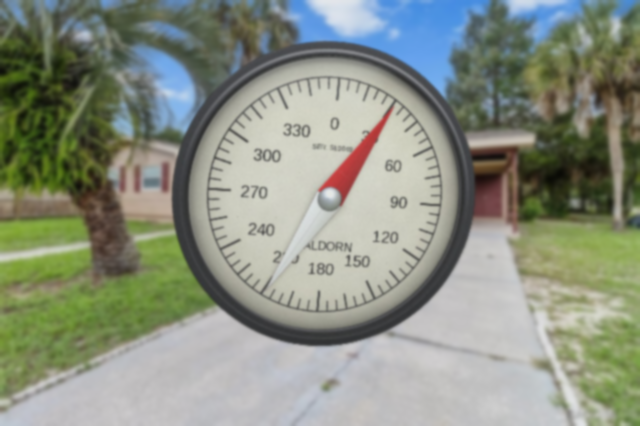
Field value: {"value": 30, "unit": "°"}
